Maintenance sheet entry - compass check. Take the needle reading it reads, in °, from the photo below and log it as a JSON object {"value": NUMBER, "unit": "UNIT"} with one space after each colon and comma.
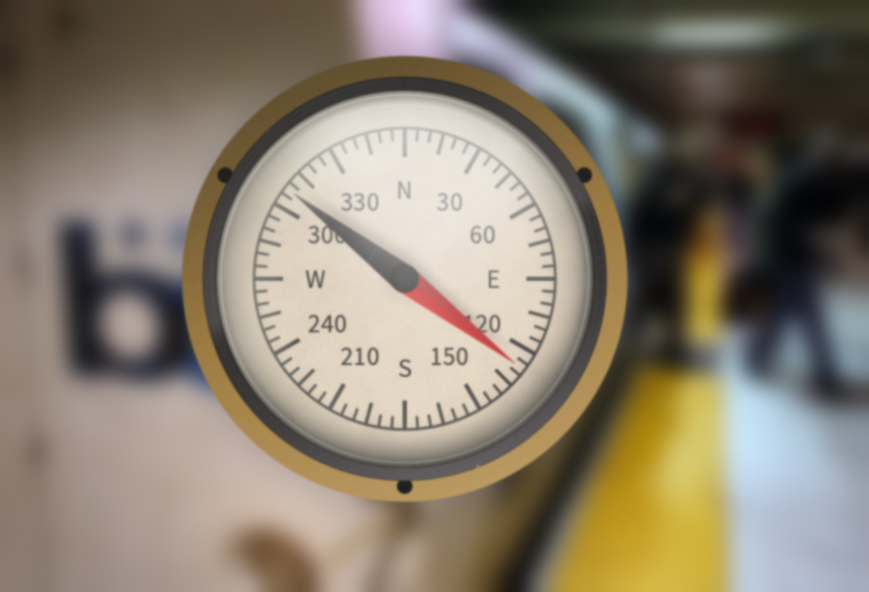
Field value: {"value": 127.5, "unit": "°"}
